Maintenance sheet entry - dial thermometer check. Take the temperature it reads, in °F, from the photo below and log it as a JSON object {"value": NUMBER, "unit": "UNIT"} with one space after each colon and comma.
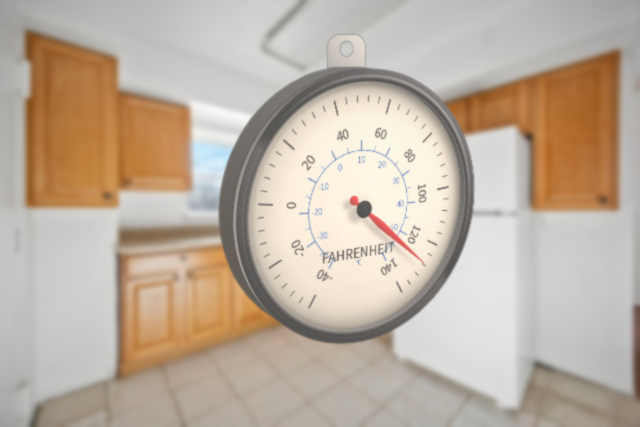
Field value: {"value": 128, "unit": "°F"}
